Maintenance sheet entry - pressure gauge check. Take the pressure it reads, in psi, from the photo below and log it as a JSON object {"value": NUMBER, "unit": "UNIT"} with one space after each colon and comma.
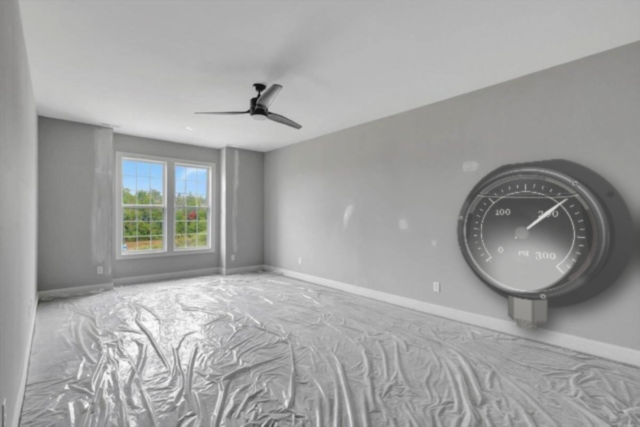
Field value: {"value": 200, "unit": "psi"}
